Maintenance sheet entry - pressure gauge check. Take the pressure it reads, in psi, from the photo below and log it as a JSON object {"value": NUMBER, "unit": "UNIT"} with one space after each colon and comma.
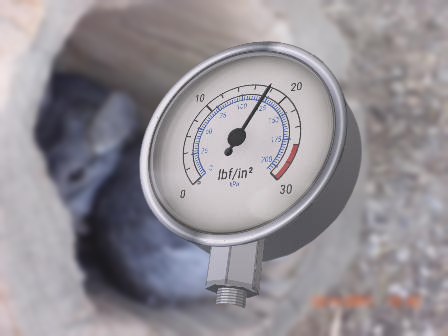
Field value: {"value": 18, "unit": "psi"}
